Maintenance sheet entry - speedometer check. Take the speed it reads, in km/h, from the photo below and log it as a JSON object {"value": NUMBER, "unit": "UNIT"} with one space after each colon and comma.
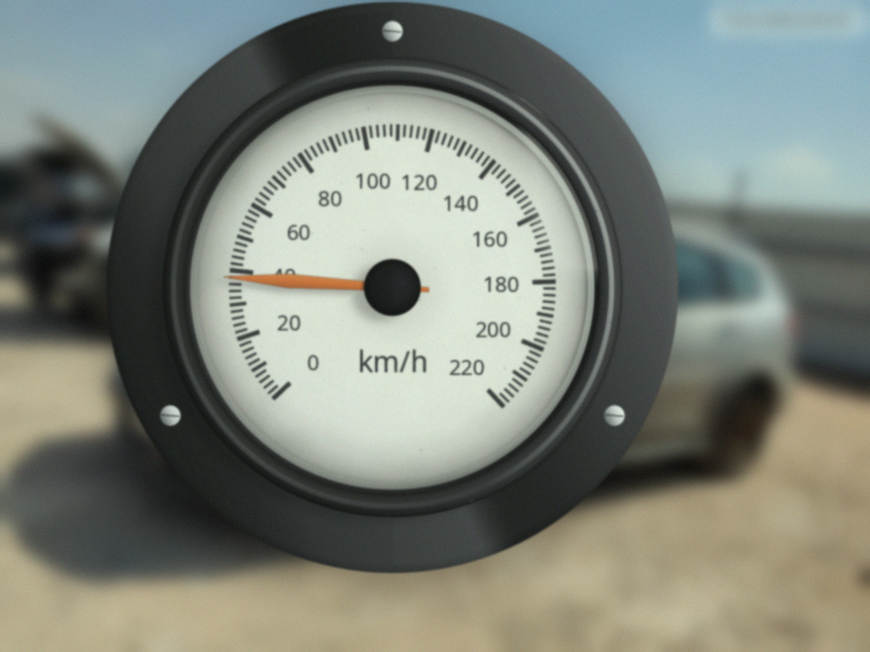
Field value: {"value": 38, "unit": "km/h"}
